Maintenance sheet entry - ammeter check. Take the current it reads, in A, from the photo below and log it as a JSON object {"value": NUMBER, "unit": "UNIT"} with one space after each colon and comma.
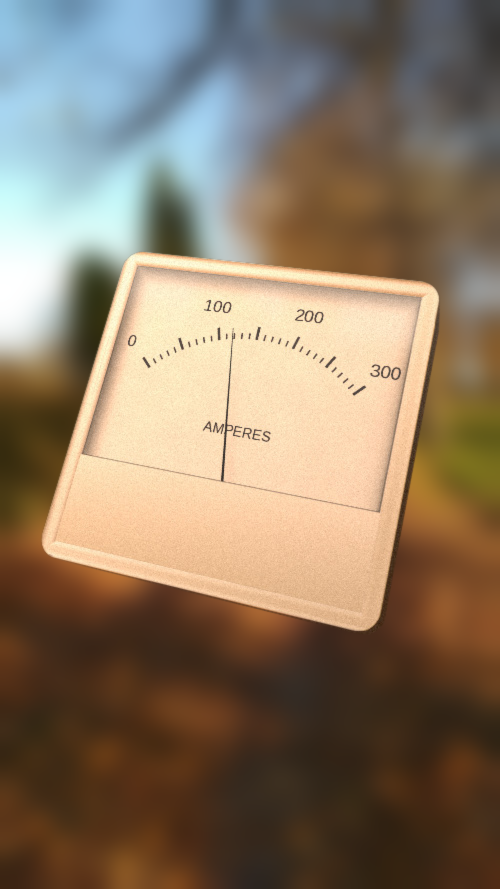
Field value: {"value": 120, "unit": "A"}
